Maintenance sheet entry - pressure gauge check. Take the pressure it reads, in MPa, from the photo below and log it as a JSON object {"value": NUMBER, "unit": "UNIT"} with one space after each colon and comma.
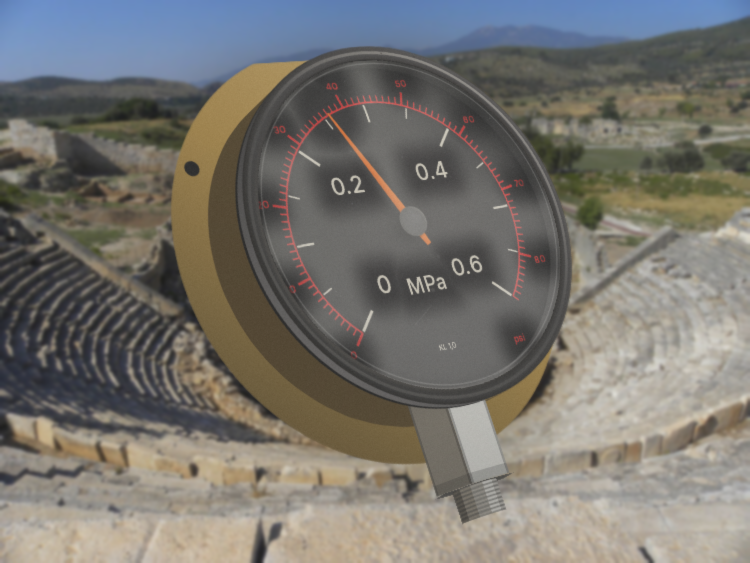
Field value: {"value": 0.25, "unit": "MPa"}
